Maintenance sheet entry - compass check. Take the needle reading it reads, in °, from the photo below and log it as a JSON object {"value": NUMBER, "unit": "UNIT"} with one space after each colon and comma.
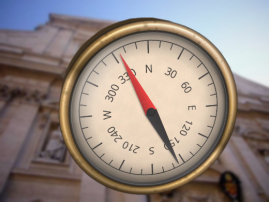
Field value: {"value": 335, "unit": "°"}
